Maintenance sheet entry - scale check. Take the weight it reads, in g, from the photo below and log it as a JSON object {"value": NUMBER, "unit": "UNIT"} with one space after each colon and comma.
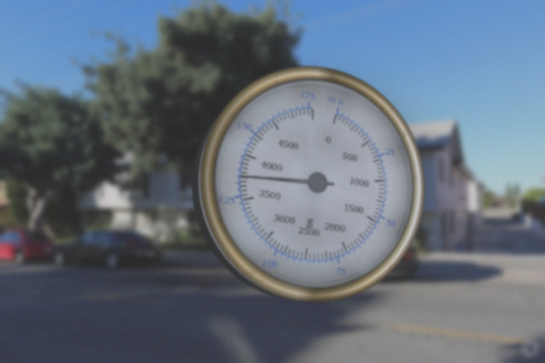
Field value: {"value": 3750, "unit": "g"}
